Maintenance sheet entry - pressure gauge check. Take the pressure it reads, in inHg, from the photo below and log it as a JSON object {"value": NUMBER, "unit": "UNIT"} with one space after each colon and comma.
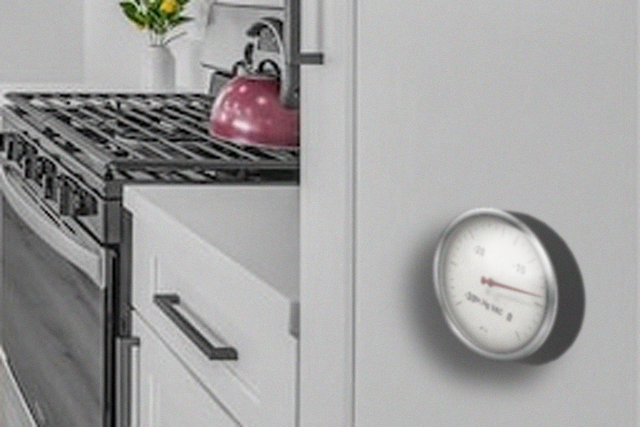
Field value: {"value": -6, "unit": "inHg"}
